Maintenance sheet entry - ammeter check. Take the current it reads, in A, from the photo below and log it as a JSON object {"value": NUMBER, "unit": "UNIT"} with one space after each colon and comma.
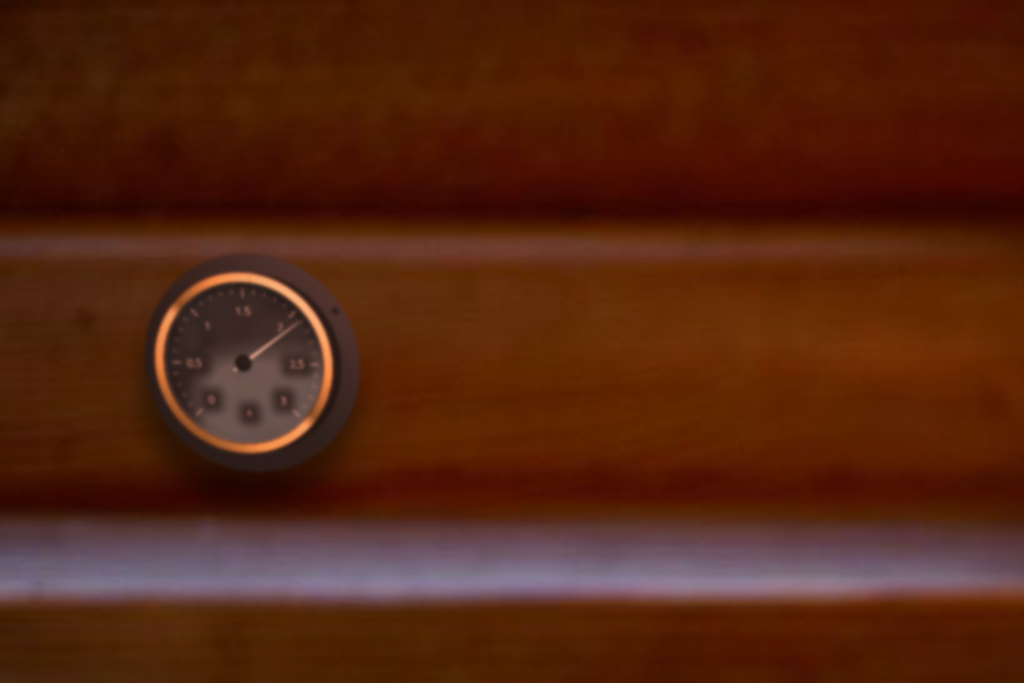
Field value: {"value": 2.1, "unit": "A"}
